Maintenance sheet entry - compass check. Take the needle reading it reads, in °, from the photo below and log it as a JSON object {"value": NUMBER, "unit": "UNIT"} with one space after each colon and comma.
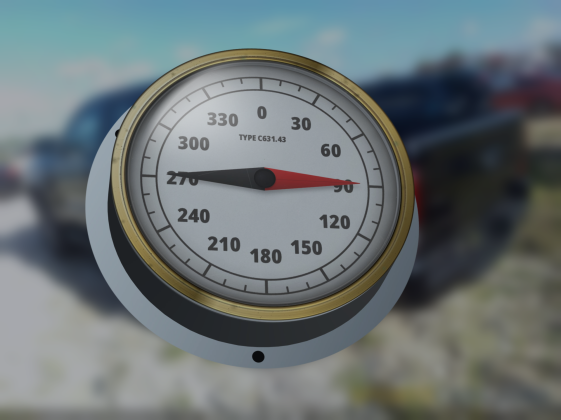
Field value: {"value": 90, "unit": "°"}
